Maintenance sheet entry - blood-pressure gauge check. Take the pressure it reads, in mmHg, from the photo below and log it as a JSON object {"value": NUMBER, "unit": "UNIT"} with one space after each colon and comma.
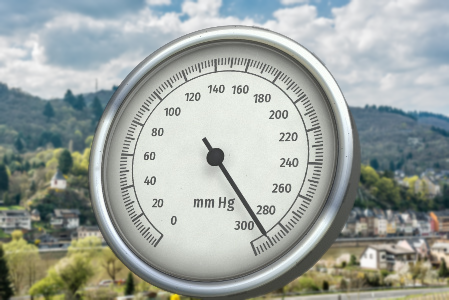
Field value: {"value": 290, "unit": "mmHg"}
